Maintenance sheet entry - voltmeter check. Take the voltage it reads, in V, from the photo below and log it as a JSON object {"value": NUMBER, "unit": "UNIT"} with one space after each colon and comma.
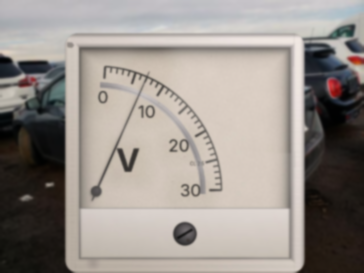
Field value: {"value": 7, "unit": "V"}
